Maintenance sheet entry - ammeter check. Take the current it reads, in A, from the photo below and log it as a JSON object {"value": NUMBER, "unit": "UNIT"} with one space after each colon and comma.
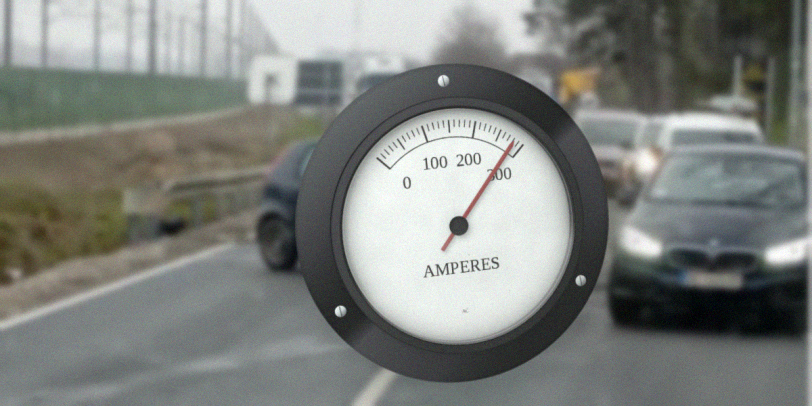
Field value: {"value": 280, "unit": "A"}
